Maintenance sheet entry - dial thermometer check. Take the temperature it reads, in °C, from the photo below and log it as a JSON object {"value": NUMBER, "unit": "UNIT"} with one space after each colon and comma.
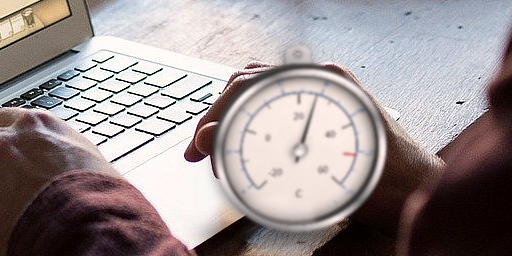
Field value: {"value": 25, "unit": "°C"}
